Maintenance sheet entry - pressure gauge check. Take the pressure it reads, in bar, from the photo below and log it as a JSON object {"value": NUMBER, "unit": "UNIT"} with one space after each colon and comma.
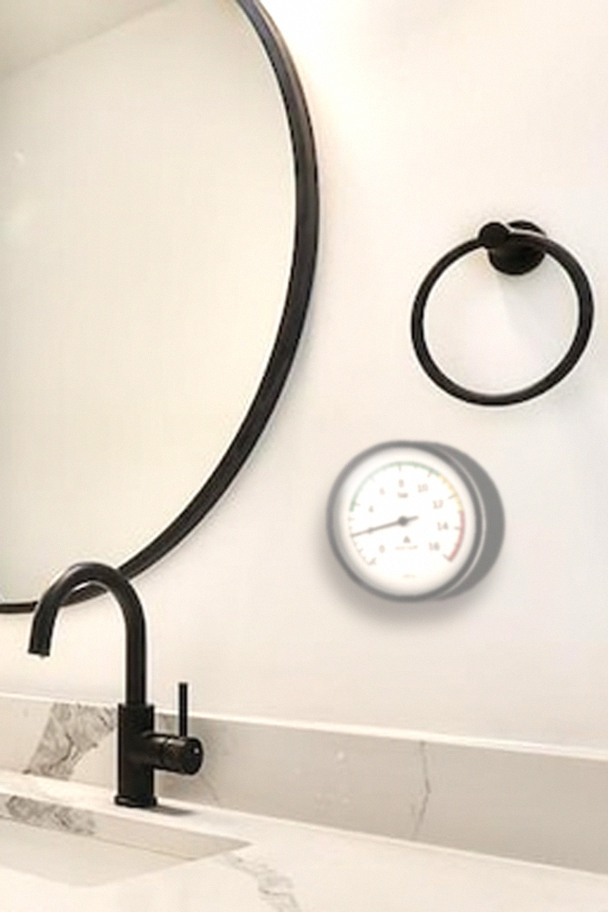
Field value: {"value": 2, "unit": "bar"}
